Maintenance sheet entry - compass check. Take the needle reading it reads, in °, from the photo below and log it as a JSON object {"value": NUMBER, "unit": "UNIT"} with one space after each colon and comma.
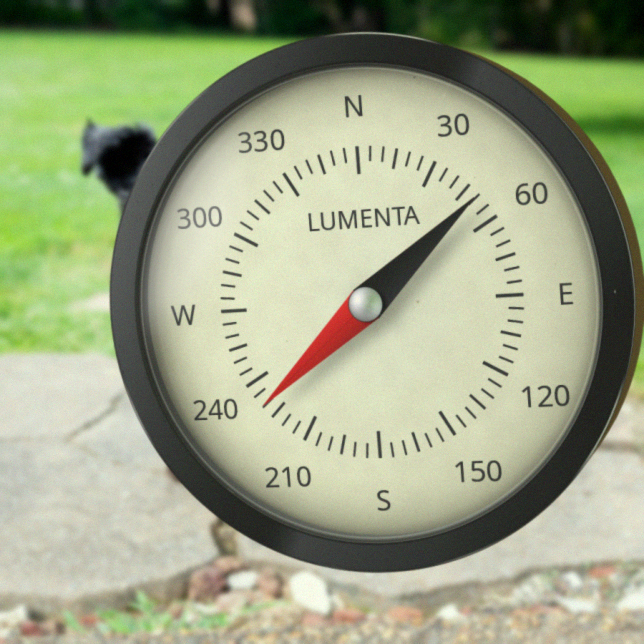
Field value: {"value": 230, "unit": "°"}
